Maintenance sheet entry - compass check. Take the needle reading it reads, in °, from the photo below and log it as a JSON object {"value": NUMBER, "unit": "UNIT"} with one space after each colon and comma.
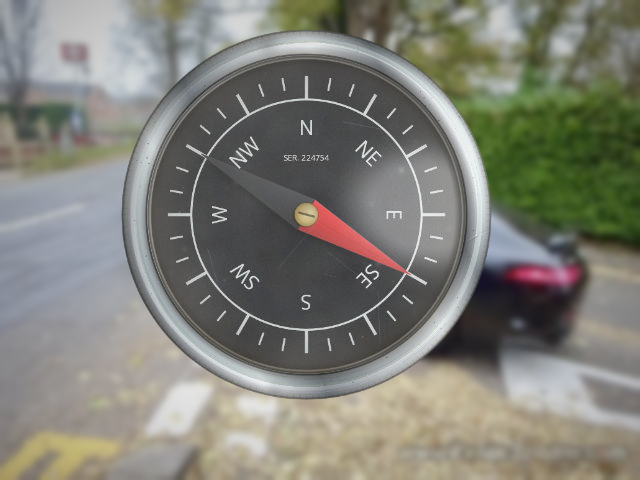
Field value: {"value": 120, "unit": "°"}
